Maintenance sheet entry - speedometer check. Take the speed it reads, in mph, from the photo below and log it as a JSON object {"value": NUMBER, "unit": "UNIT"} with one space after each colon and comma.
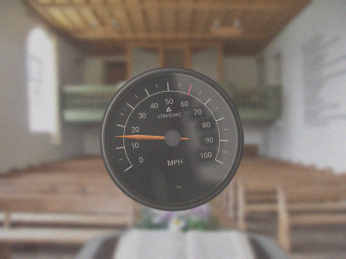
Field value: {"value": 15, "unit": "mph"}
